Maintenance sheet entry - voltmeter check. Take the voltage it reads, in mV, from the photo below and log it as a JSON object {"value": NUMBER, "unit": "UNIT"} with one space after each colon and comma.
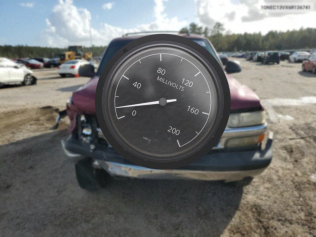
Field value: {"value": 10, "unit": "mV"}
